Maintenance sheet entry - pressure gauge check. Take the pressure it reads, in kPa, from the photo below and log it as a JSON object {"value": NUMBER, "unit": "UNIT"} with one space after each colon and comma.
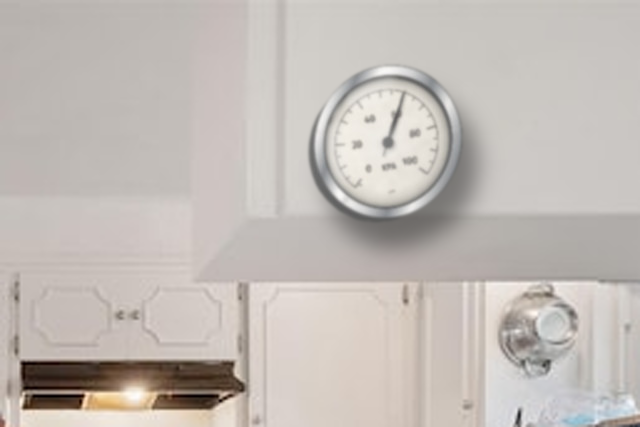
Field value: {"value": 60, "unit": "kPa"}
